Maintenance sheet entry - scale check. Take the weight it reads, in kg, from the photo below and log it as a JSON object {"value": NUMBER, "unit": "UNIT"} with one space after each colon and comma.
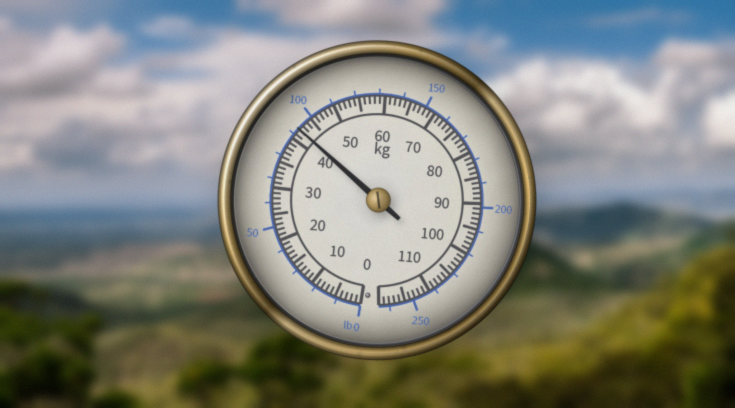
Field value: {"value": 42, "unit": "kg"}
